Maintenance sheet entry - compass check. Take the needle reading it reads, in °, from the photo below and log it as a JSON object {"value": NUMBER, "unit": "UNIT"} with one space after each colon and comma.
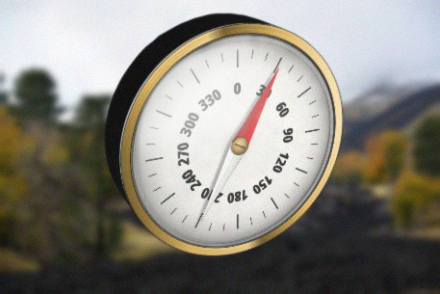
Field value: {"value": 30, "unit": "°"}
